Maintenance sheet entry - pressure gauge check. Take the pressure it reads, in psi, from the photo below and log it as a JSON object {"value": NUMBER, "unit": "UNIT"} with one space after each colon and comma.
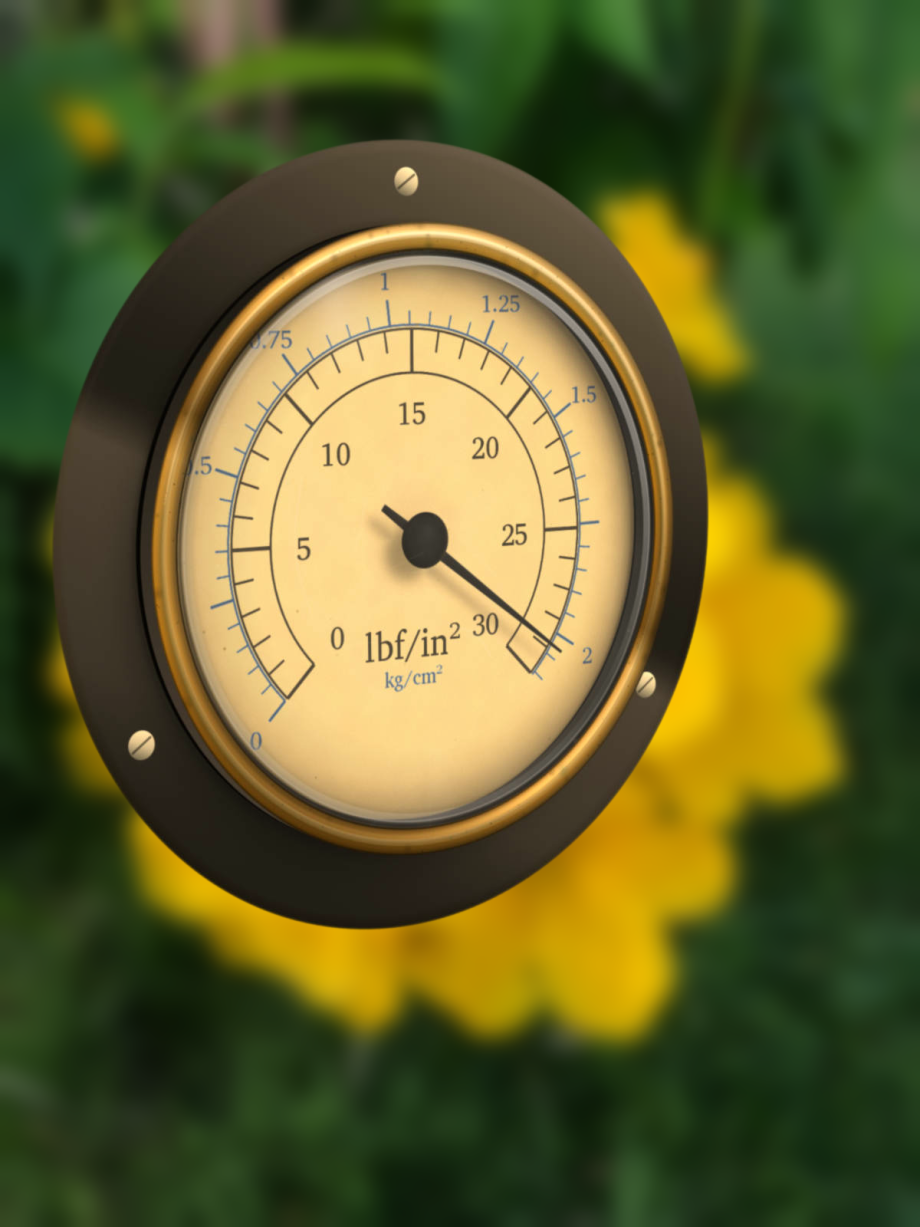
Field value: {"value": 29, "unit": "psi"}
